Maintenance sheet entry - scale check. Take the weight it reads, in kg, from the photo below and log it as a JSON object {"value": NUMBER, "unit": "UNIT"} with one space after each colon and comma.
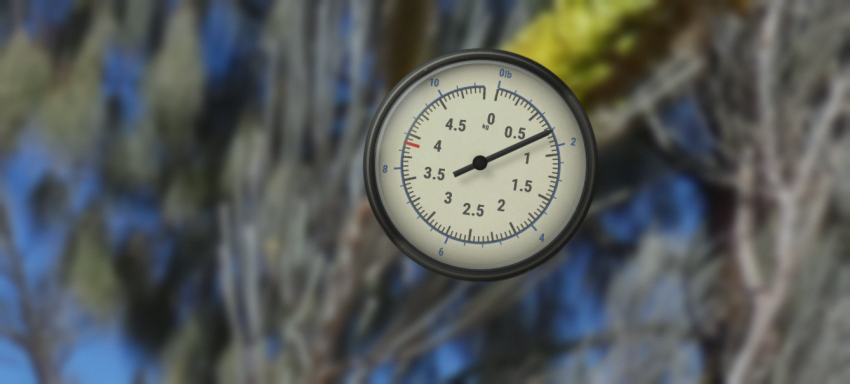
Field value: {"value": 0.75, "unit": "kg"}
